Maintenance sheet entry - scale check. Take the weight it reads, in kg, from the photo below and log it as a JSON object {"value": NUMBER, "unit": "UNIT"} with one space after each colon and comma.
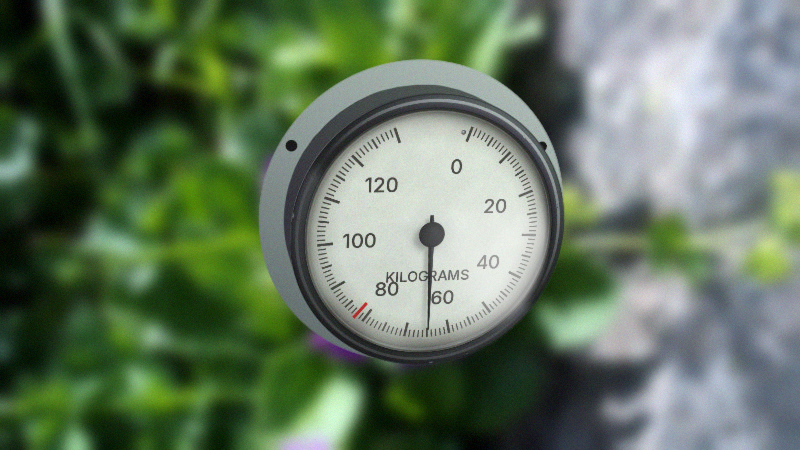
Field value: {"value": 65, "unit": "kg"}
